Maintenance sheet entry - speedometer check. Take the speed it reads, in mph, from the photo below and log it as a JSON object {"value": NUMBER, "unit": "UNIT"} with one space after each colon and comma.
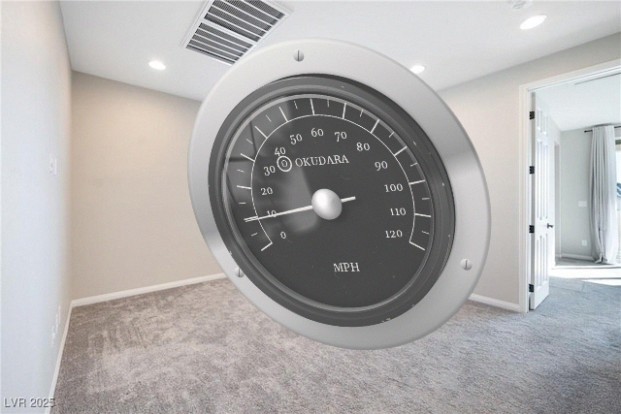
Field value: {"value": 10, "unit": "mph"}
